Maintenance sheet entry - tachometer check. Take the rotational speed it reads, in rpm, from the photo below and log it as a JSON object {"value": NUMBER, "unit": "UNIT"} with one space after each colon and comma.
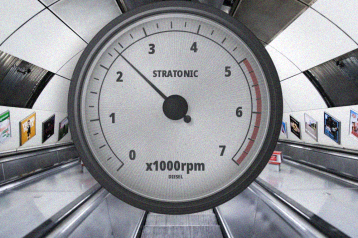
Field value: {"value": 2375, "unit": "rpm"}
